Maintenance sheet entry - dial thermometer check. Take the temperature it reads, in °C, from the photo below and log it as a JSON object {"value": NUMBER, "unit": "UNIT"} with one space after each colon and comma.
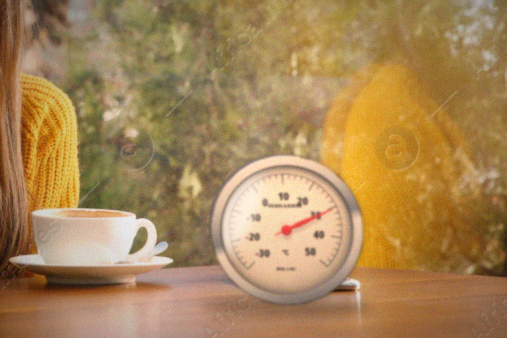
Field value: {"value": 30, "unit": "°C"}
